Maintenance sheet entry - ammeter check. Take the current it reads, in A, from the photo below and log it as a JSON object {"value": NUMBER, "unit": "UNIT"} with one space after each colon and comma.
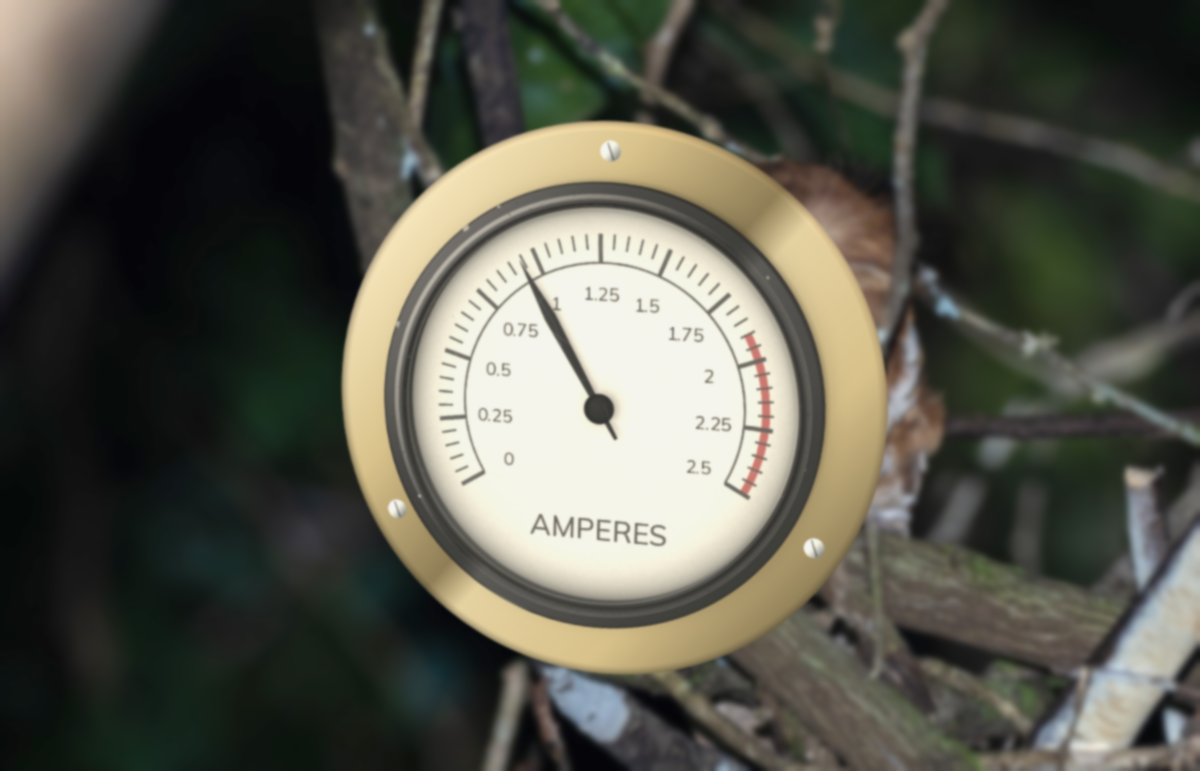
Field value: {"value": 0.95, "unit": "A"}
